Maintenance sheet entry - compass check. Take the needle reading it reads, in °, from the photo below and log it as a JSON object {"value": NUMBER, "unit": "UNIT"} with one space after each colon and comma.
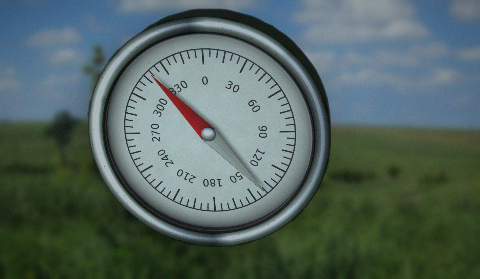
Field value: {"value": 320, "unit": "°"}
